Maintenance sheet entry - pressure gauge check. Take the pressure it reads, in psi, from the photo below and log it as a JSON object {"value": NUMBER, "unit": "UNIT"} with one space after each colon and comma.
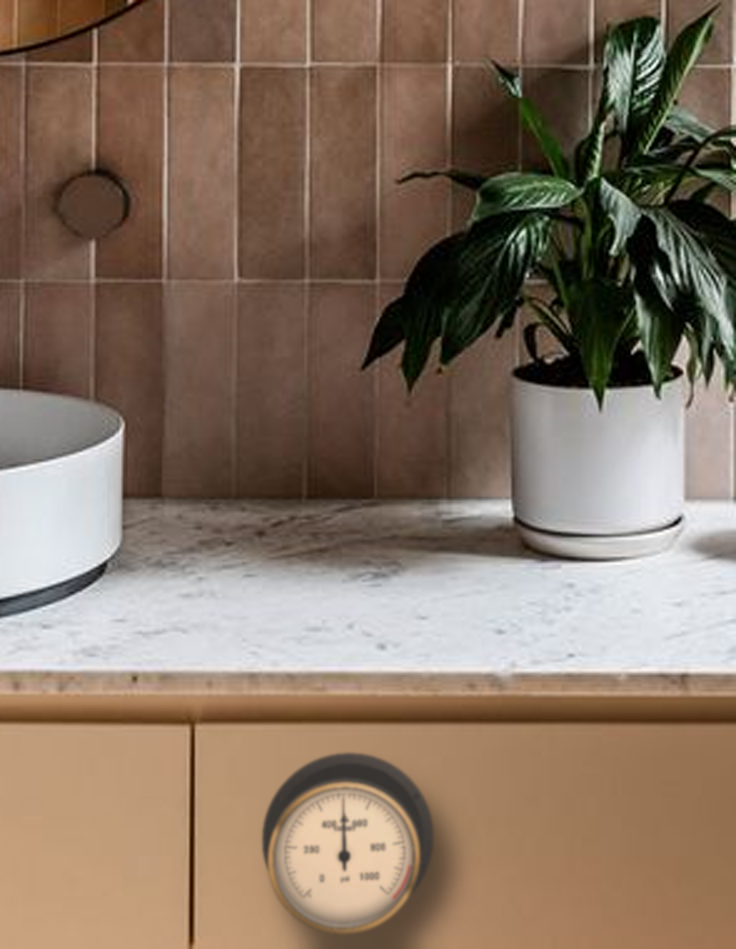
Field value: {"value": 500, "unit": "psi"}
